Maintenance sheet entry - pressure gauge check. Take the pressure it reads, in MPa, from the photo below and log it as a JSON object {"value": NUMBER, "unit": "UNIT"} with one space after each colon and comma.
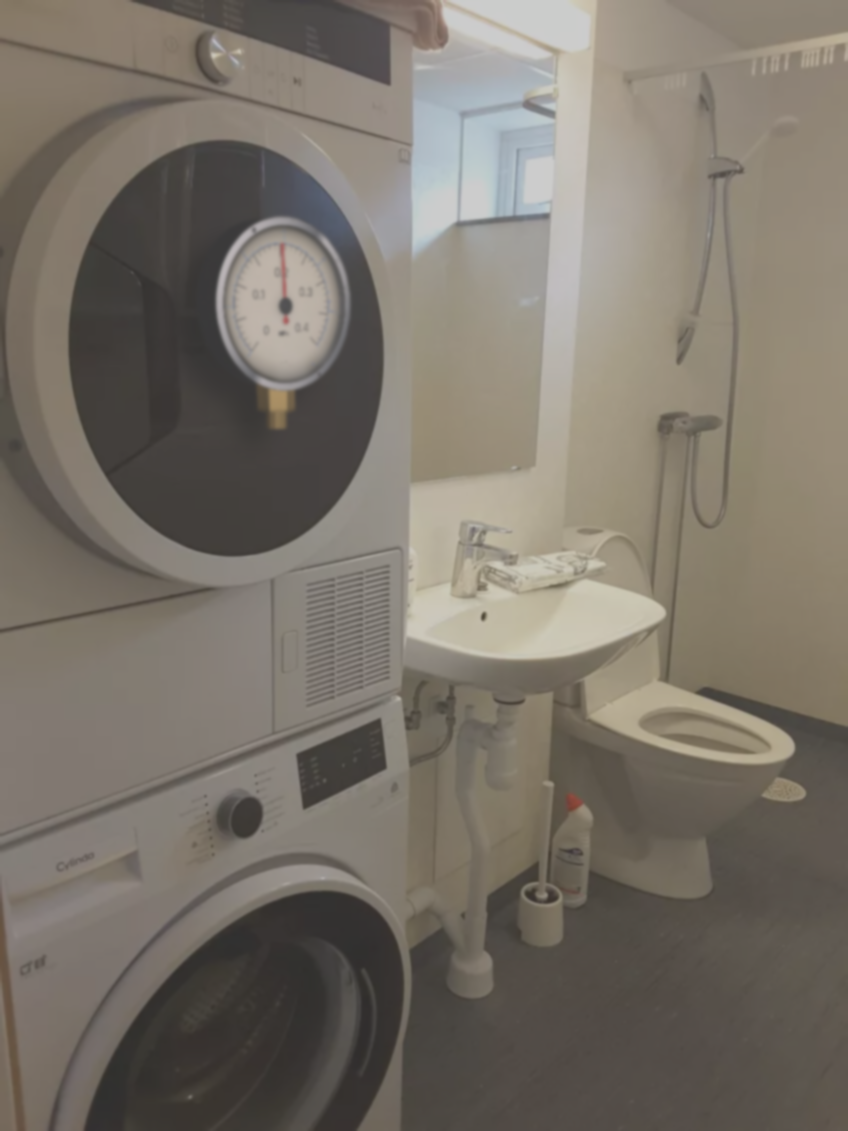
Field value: {"value": 0.2, "unit": "MPa"}
